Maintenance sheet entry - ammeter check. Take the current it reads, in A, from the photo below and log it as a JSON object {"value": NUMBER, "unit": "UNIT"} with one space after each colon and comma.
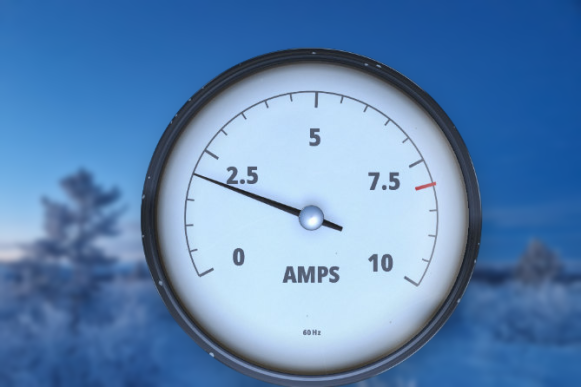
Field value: {"value": 2, "unit": "A"}
